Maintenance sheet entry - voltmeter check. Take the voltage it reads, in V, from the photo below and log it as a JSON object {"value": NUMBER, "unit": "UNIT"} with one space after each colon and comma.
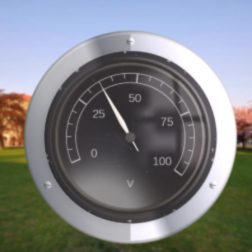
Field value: {"value": 35, "unit": "V"}
